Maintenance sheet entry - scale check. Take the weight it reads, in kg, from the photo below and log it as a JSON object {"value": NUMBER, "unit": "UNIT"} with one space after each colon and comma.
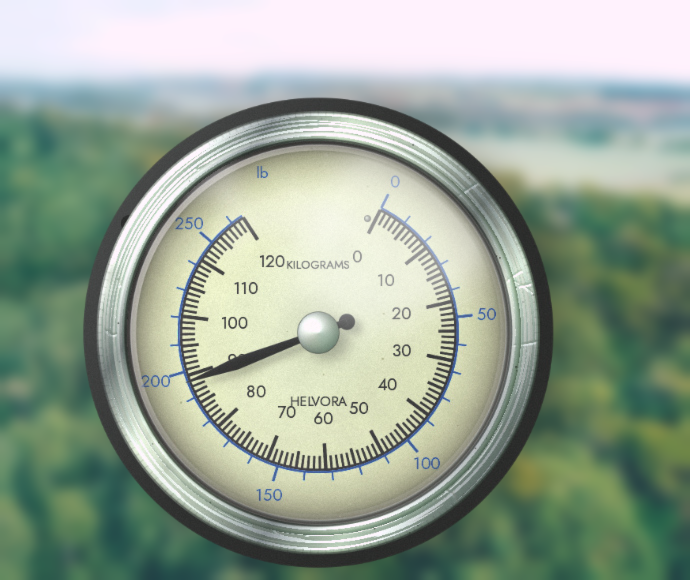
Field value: {"value": 89, "unit": "kg"}
